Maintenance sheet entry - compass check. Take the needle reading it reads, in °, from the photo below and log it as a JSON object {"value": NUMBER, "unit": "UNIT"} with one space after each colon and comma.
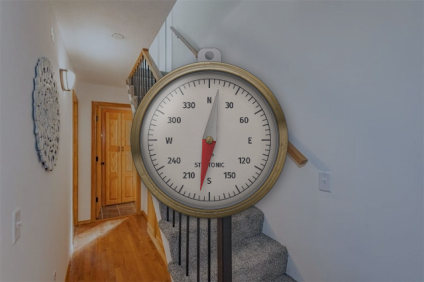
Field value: {"value": 190, "unit": "°"}
